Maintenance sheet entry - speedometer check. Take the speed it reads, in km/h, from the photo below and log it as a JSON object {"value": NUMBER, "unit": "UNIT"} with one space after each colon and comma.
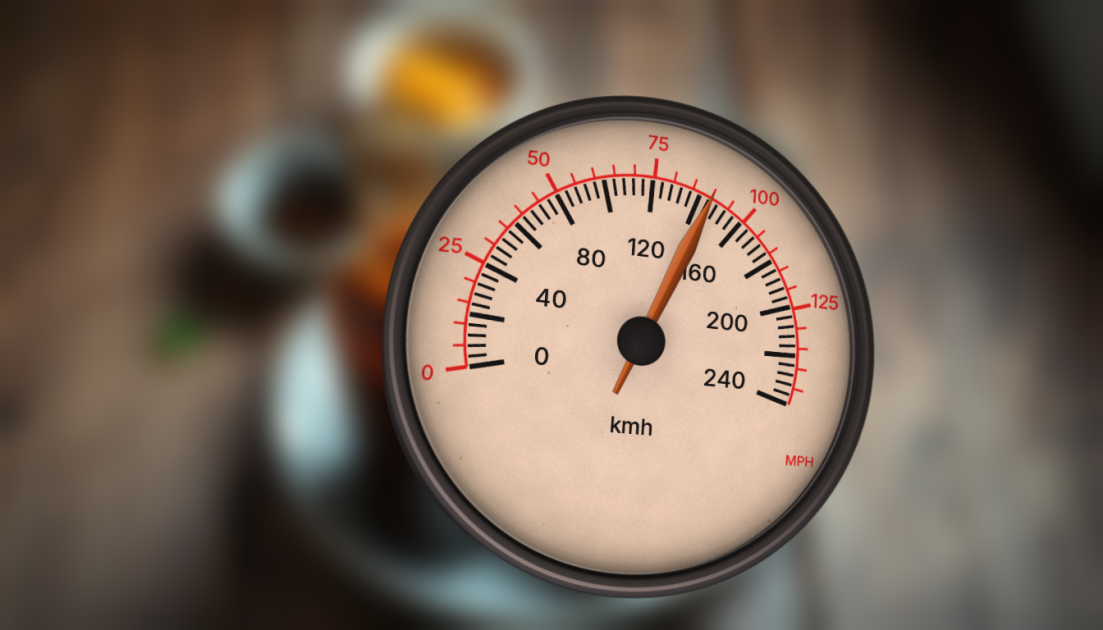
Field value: {"value": 144, "unit": "km/h"}
